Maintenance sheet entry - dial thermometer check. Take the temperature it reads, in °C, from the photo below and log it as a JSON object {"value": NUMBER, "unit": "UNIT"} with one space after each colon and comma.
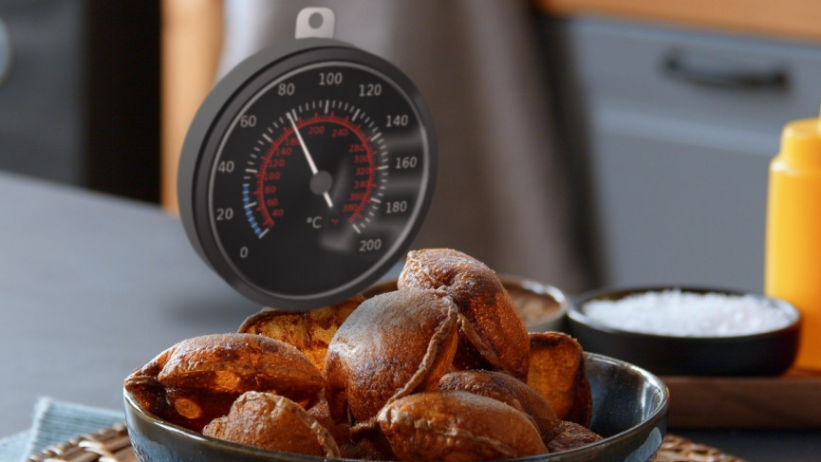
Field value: {"value": 76, "unit": "°C"}
